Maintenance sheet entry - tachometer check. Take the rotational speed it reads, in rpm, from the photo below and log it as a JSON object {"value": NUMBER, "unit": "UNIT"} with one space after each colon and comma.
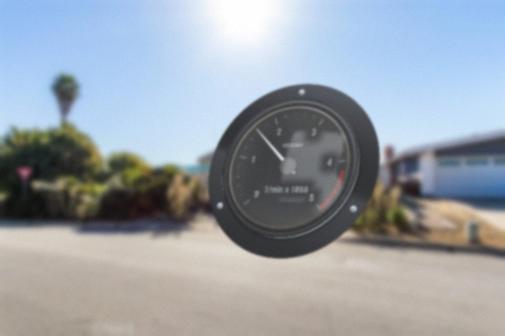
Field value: {"value": 1600, "unit": "rpm"}
